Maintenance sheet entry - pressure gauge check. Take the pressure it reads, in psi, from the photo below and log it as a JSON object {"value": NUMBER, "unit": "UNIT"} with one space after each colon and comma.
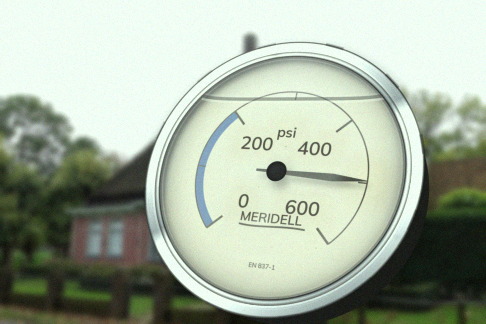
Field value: {"value": 500, "unit": "psi"}
